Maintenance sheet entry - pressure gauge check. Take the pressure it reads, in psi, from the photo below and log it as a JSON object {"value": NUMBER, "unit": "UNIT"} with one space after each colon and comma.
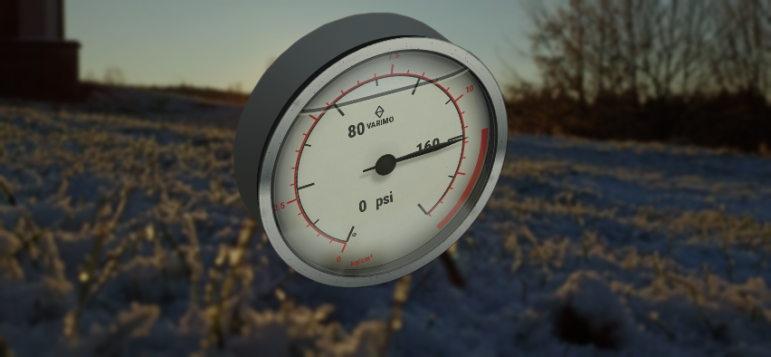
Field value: {"value": 160, "unit": "psi"}
